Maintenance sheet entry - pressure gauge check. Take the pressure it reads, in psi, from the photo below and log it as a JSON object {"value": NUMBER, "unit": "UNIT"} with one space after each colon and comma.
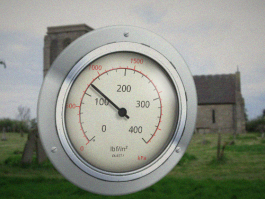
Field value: {"value": 120, "unit": "psi"}
